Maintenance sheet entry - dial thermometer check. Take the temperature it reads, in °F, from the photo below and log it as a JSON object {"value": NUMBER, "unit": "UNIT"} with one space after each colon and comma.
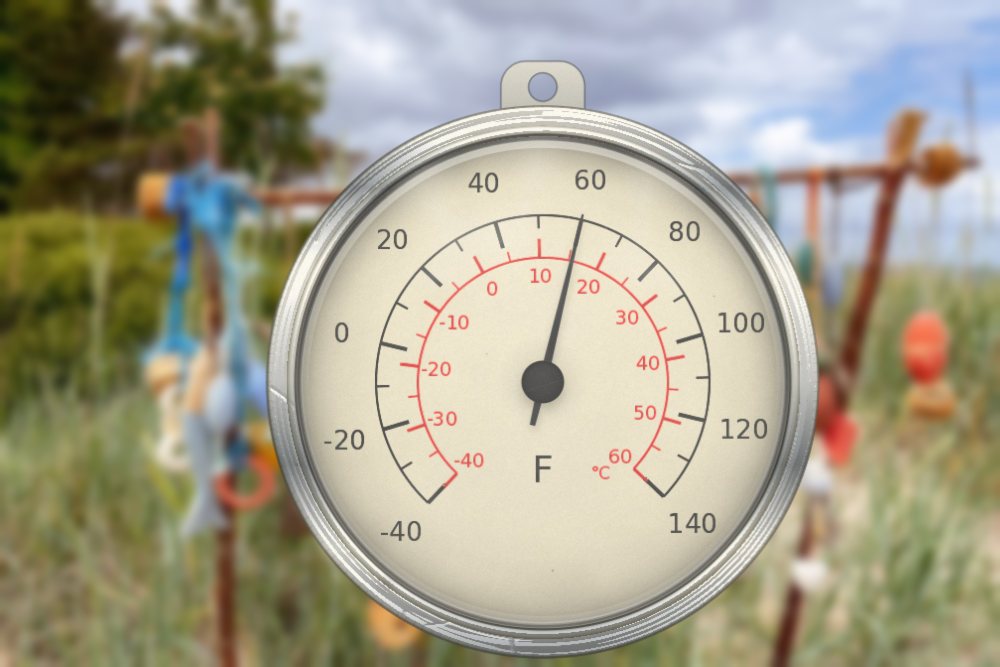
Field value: {"value": 60, "unit": "°F"}
